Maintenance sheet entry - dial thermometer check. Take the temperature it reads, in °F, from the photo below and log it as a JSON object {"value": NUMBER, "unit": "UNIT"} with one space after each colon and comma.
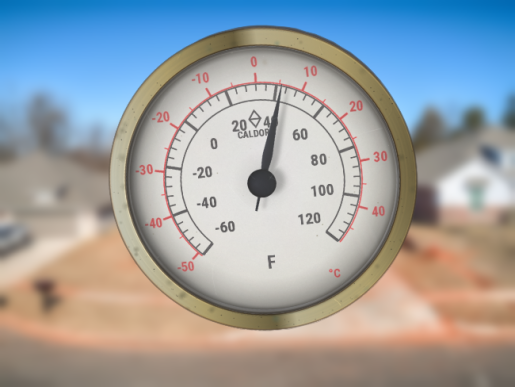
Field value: {"value": 42, "unit": "°F"}
